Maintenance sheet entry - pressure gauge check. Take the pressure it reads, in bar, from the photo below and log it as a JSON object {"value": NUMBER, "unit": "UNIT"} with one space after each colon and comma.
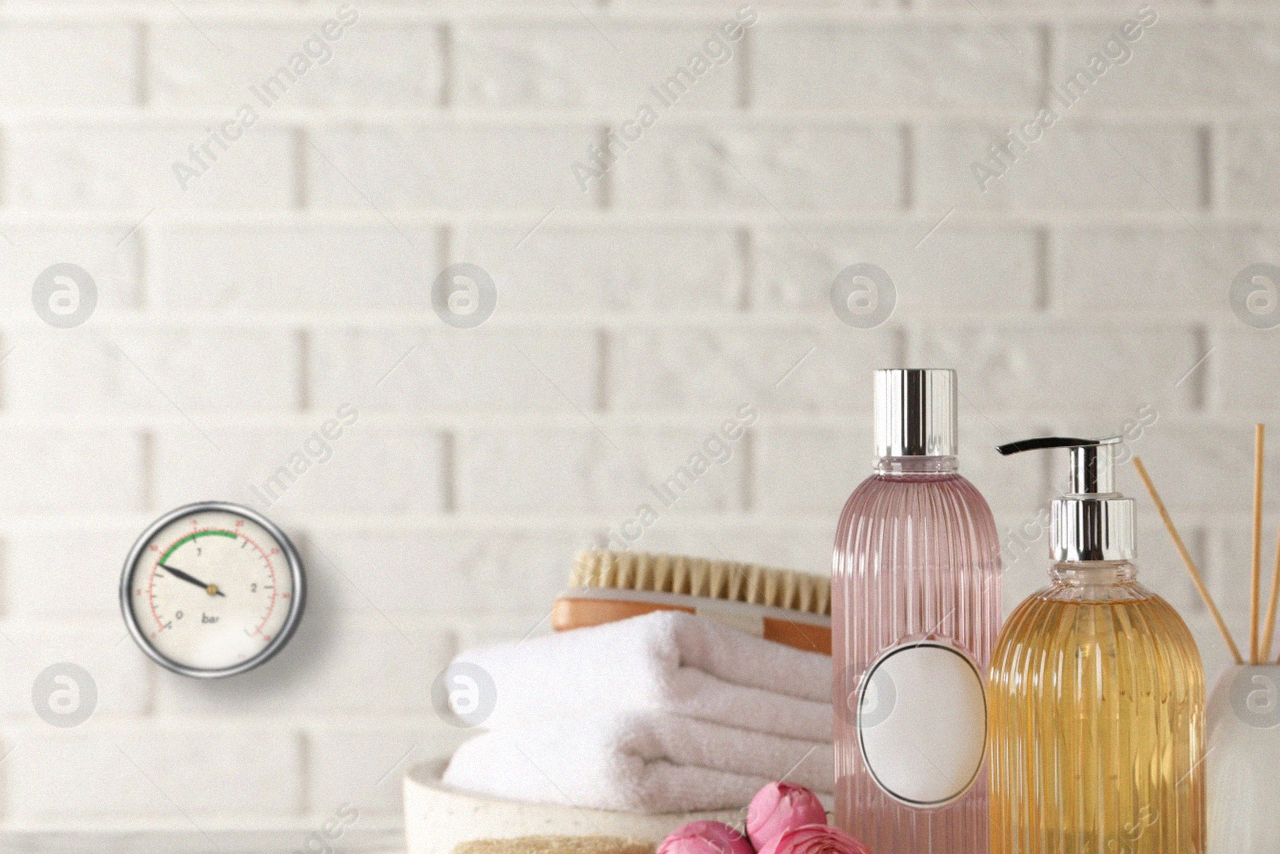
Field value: {"value": 0.6, "unit": "bar"}
